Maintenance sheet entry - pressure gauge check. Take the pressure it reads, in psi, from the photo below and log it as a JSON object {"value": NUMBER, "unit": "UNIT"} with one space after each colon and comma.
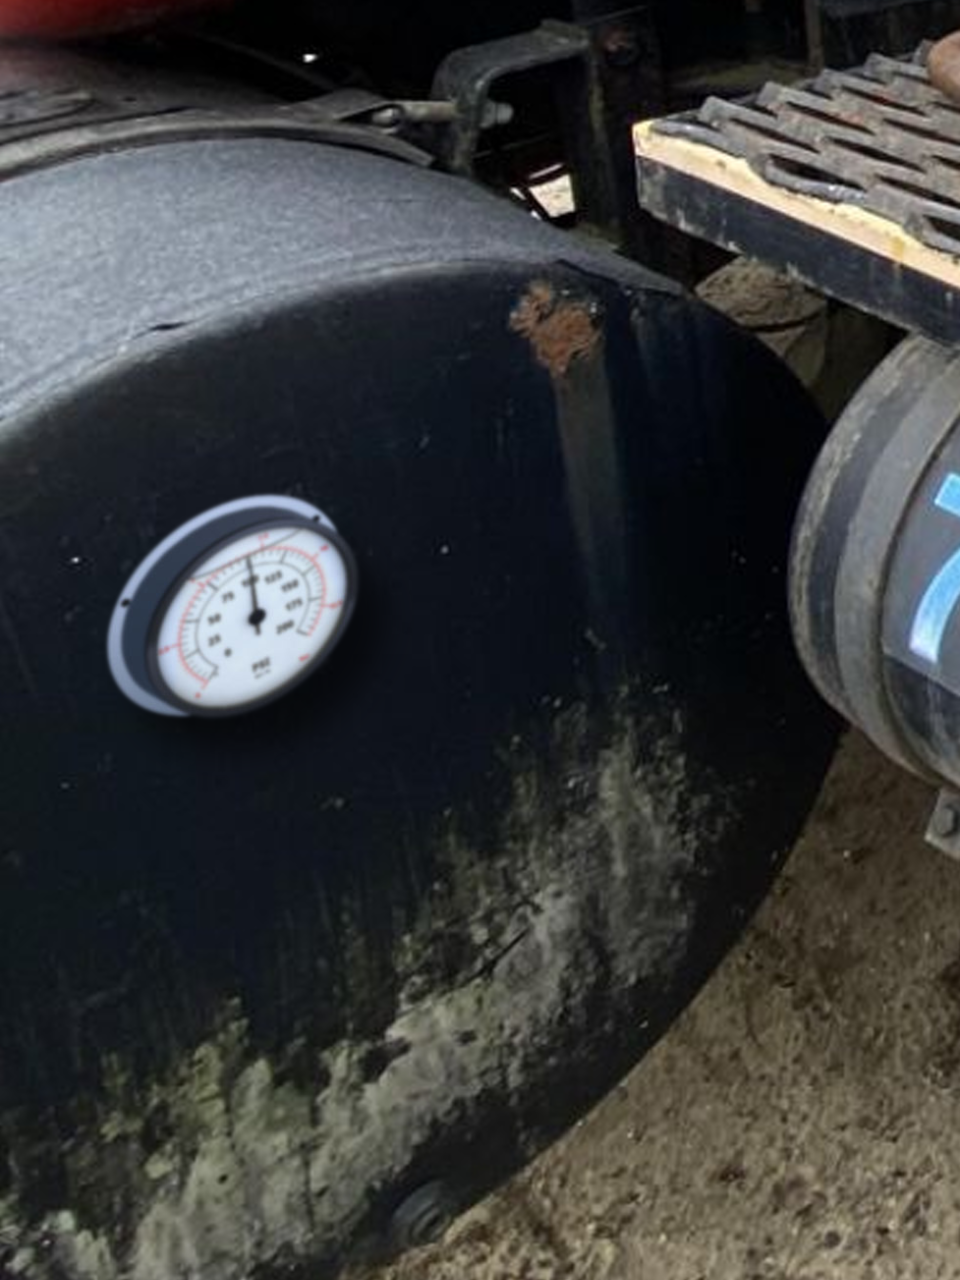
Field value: {"value": 100, "unit": "psi"}
